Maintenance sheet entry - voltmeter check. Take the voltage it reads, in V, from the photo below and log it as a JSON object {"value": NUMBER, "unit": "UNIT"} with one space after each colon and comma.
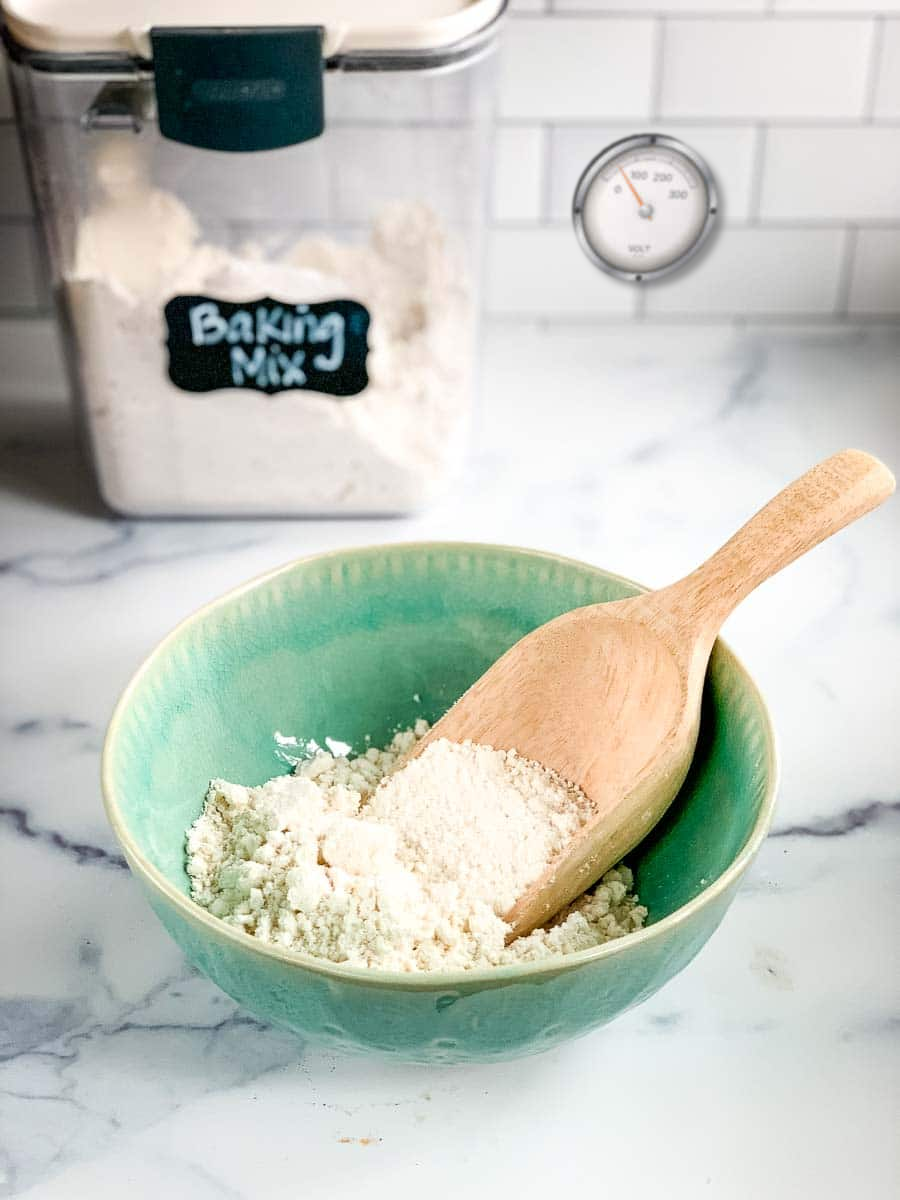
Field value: {"value": 50, "unit": "V"}
